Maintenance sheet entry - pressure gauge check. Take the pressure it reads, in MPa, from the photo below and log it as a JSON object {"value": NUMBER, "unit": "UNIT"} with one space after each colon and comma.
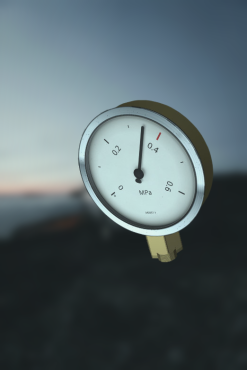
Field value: {"value": 0.35, "unit": "MPa"}
